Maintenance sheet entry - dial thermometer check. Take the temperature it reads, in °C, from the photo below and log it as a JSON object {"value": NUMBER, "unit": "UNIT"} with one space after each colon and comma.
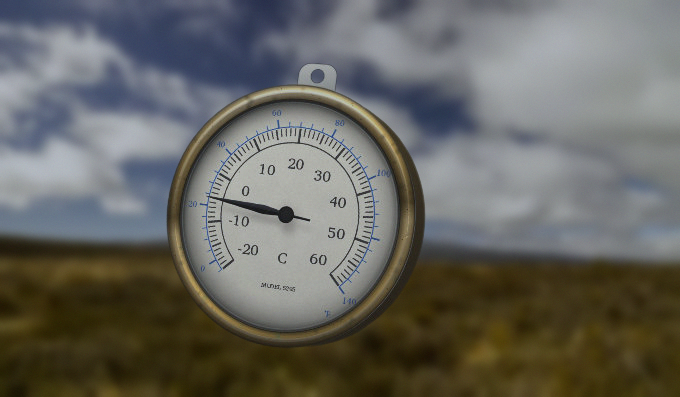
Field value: {"value": -5, "unit": "°C"}
